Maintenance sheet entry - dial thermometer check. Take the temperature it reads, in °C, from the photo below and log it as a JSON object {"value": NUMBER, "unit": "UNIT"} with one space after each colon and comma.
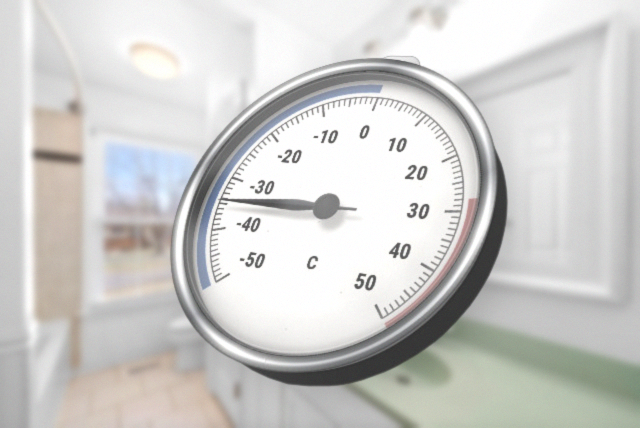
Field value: {"value": -35, "unit": "°C"}
